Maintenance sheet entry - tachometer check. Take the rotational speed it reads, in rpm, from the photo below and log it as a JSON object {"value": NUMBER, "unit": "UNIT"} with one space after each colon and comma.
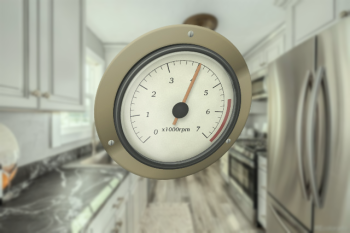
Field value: {"value": 4000, "unit": "rpm"}
